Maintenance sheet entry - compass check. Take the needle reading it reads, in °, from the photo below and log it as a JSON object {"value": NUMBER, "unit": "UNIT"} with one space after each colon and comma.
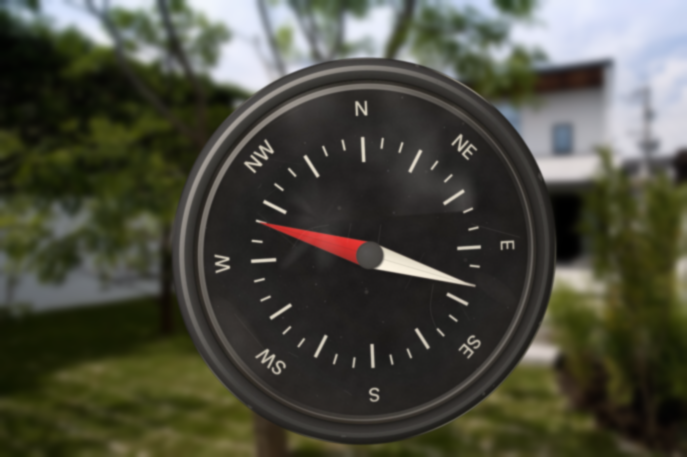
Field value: {"value": 290, "unit": "°"}
